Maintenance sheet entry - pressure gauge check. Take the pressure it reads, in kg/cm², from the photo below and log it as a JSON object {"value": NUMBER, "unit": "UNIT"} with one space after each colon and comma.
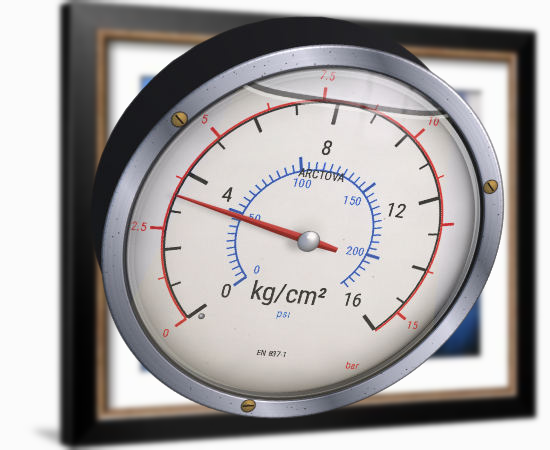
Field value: {"value": 3.5, "unit": "kg/cm²"}
